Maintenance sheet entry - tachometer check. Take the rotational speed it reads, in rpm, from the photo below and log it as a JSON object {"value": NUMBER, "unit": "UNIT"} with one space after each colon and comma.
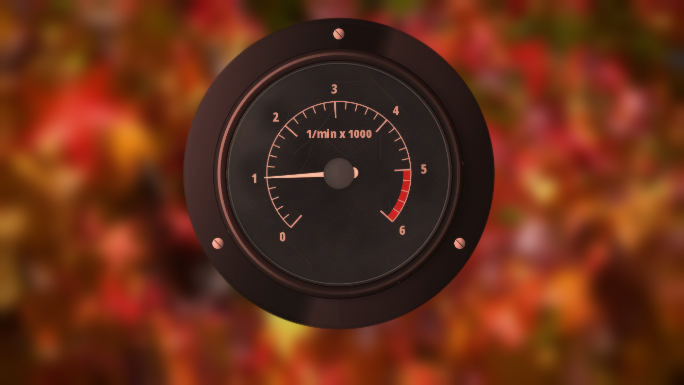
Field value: {"value": 1000, "unit": "rpm"}
